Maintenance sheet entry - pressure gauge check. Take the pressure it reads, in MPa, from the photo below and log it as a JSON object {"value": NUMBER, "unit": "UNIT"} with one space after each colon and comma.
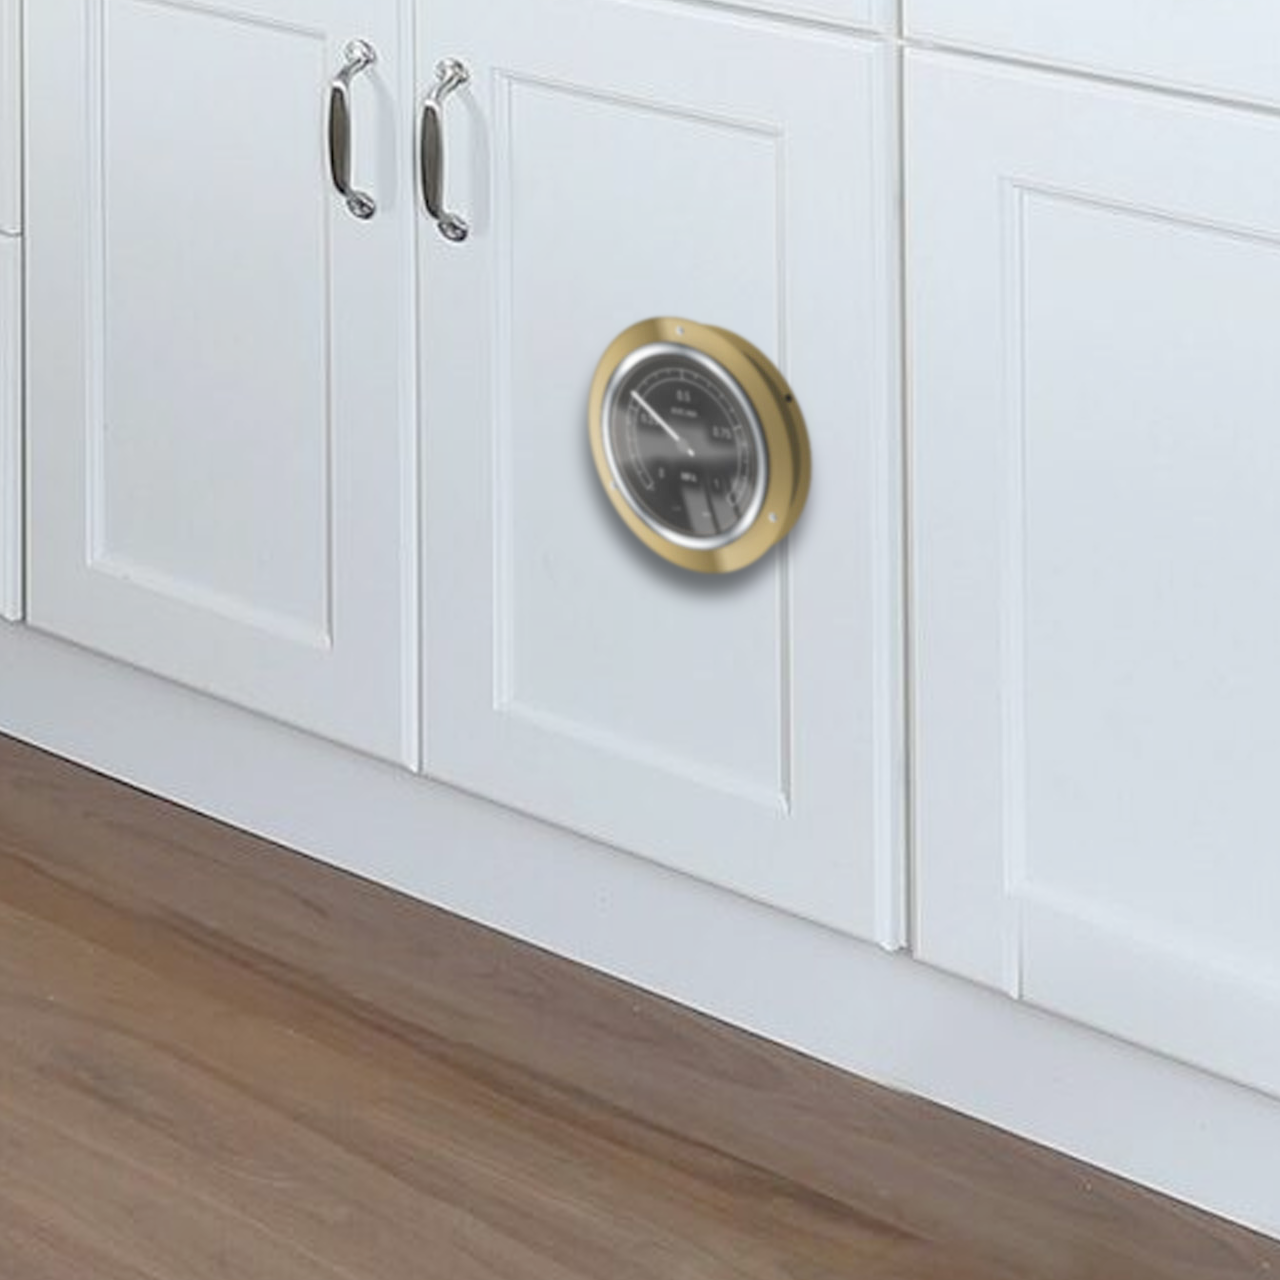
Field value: {"value": 0.3, "unit": "MPa"}
